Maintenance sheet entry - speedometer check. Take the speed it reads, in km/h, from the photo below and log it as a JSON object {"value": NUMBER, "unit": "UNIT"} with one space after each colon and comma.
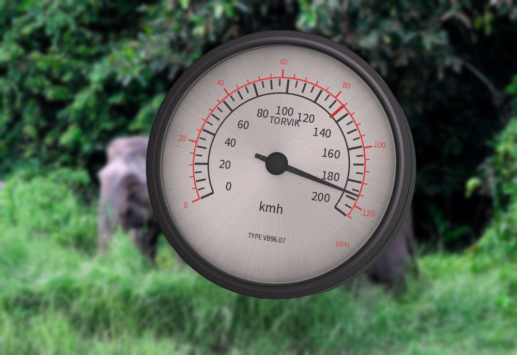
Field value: {"value": 187.5, "unit": "km/h"}
